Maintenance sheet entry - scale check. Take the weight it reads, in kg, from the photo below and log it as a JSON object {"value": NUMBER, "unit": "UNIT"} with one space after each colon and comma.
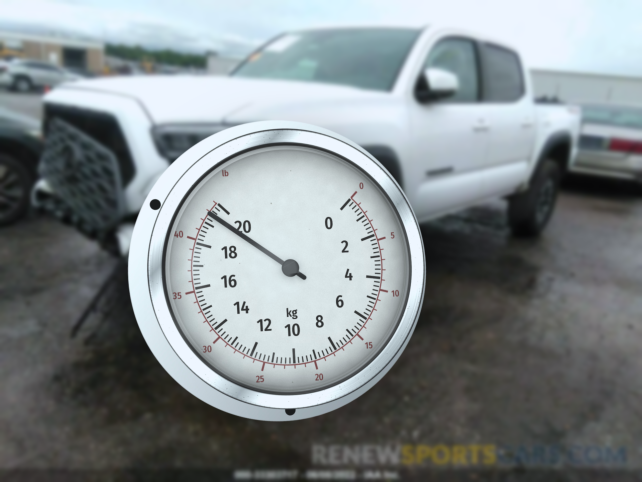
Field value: {"value": 19.4, "unit": "kg"}
